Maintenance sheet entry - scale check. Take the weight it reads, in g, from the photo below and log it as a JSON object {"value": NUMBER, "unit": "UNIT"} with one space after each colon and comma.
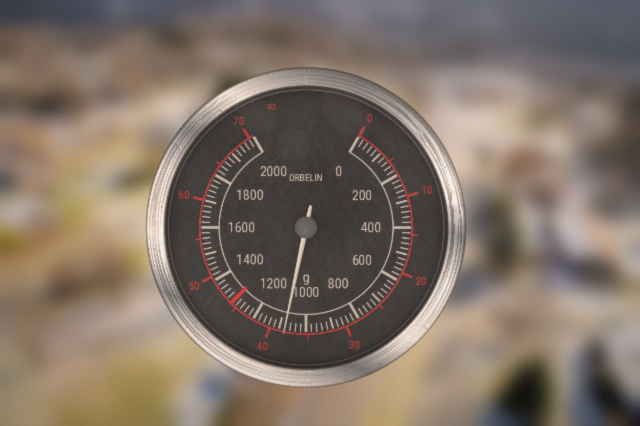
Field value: {"value": 1080, "unit": "g"}
